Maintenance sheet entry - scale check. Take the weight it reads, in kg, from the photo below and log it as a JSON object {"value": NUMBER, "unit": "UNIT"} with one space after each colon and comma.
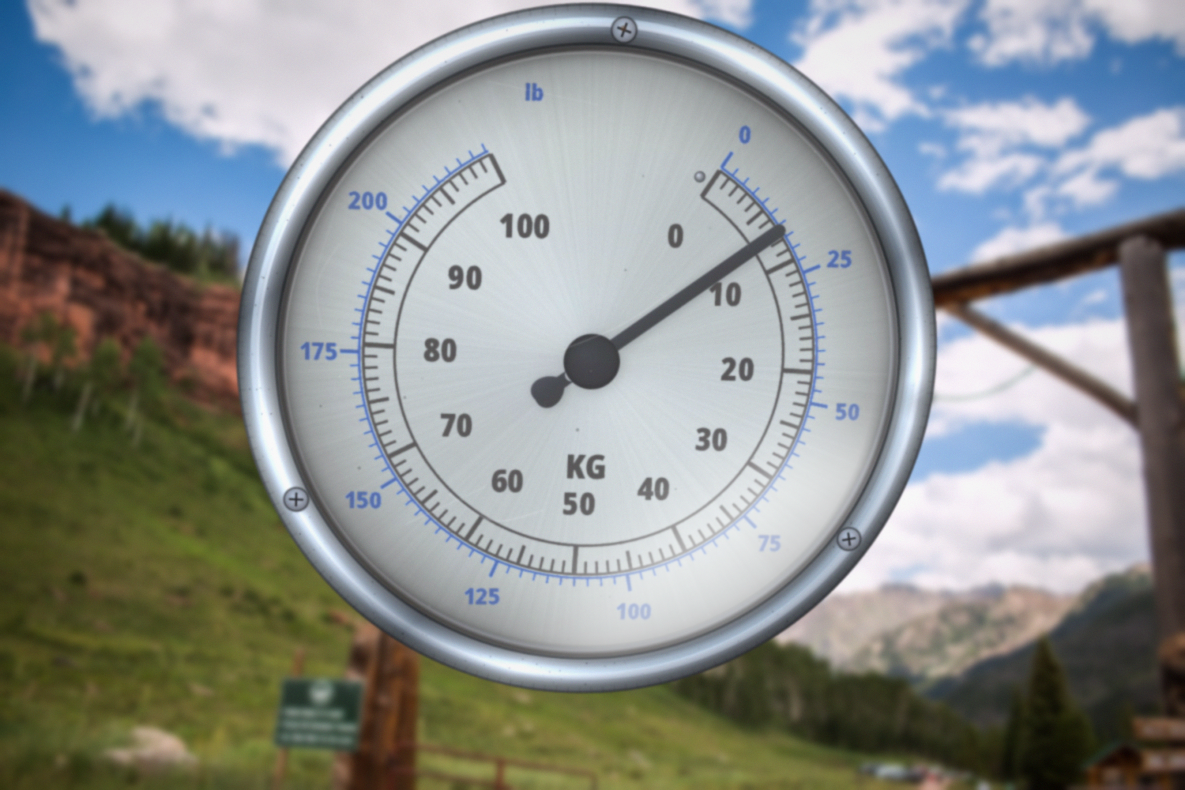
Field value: {"value": 7, "unit": "kg"}
